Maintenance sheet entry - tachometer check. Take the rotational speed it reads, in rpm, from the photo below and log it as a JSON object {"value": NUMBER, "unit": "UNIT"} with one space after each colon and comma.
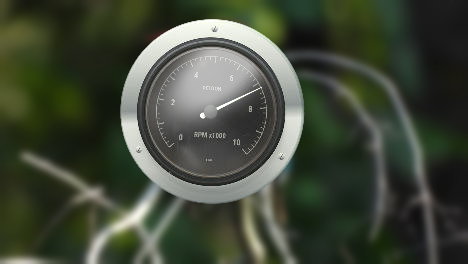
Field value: {"value": 7200, "unit": "rpm"}
